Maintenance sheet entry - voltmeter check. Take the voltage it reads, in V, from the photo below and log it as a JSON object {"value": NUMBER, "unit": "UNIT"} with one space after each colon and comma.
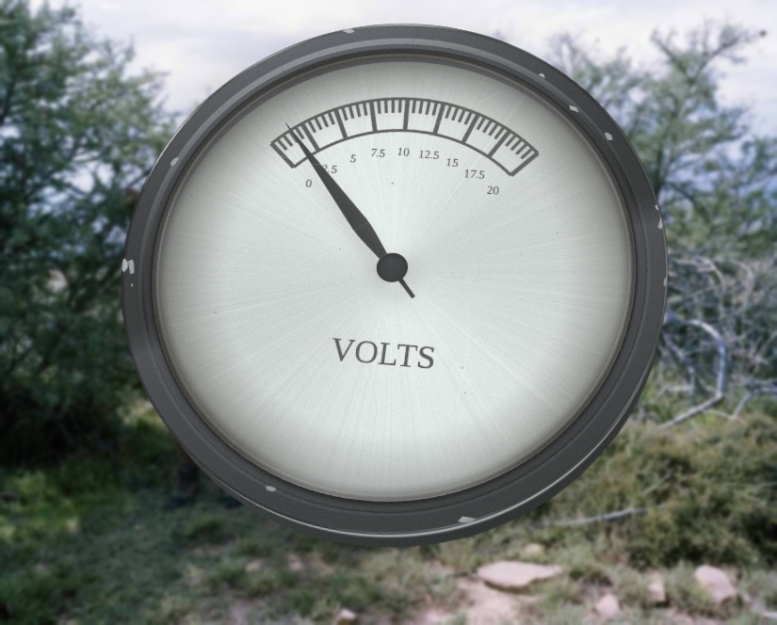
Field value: {"value": 1.5, "unit": "V"}
